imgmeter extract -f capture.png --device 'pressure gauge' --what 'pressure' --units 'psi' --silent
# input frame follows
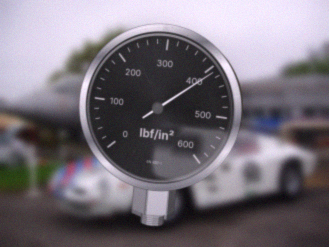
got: 410 psi
